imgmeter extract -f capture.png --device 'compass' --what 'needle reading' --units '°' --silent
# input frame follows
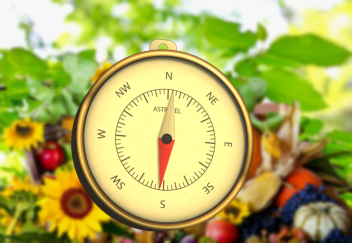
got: 185 °
